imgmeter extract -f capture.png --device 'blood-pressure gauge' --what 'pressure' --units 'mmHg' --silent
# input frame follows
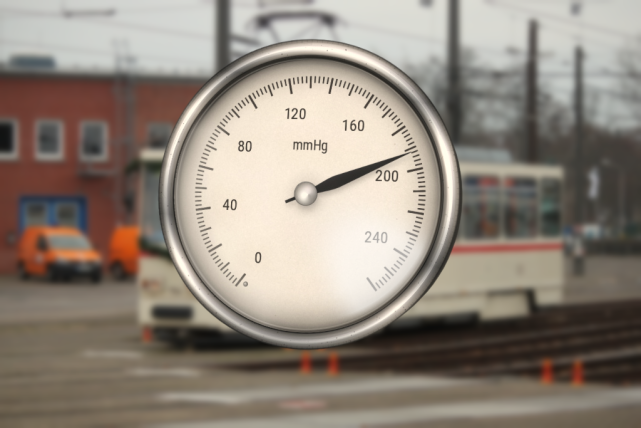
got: 192 mmHg
